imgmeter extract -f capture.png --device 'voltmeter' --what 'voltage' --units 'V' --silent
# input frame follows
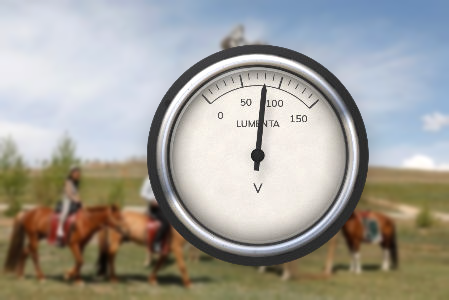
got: 80 V
